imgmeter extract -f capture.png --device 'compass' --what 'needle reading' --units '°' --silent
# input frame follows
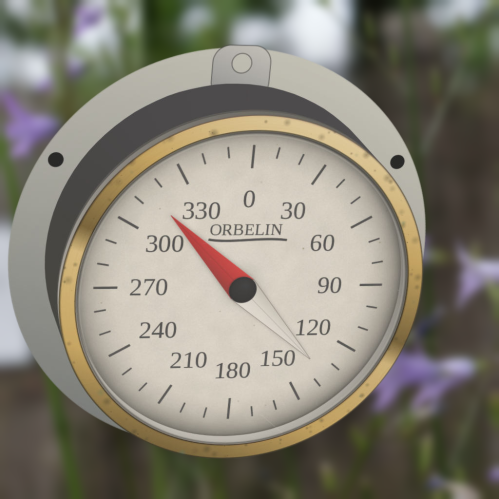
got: 315 °
